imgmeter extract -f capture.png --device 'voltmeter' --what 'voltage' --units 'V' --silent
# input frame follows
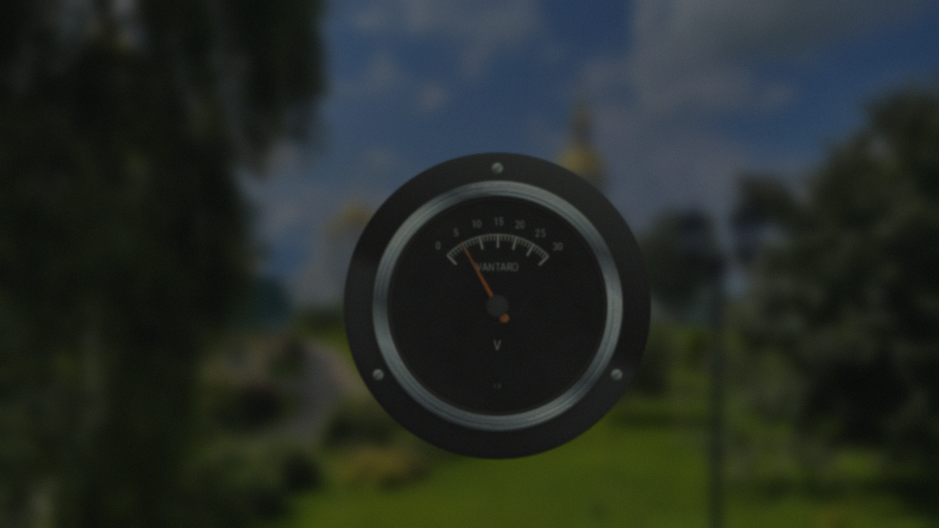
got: 5 V
